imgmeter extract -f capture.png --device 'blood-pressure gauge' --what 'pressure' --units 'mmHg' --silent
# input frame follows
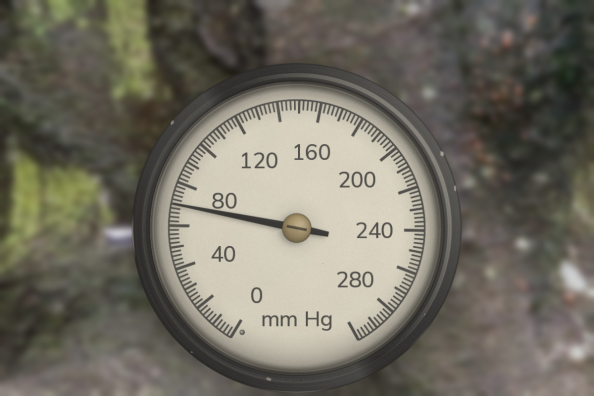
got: 70 mmHg
